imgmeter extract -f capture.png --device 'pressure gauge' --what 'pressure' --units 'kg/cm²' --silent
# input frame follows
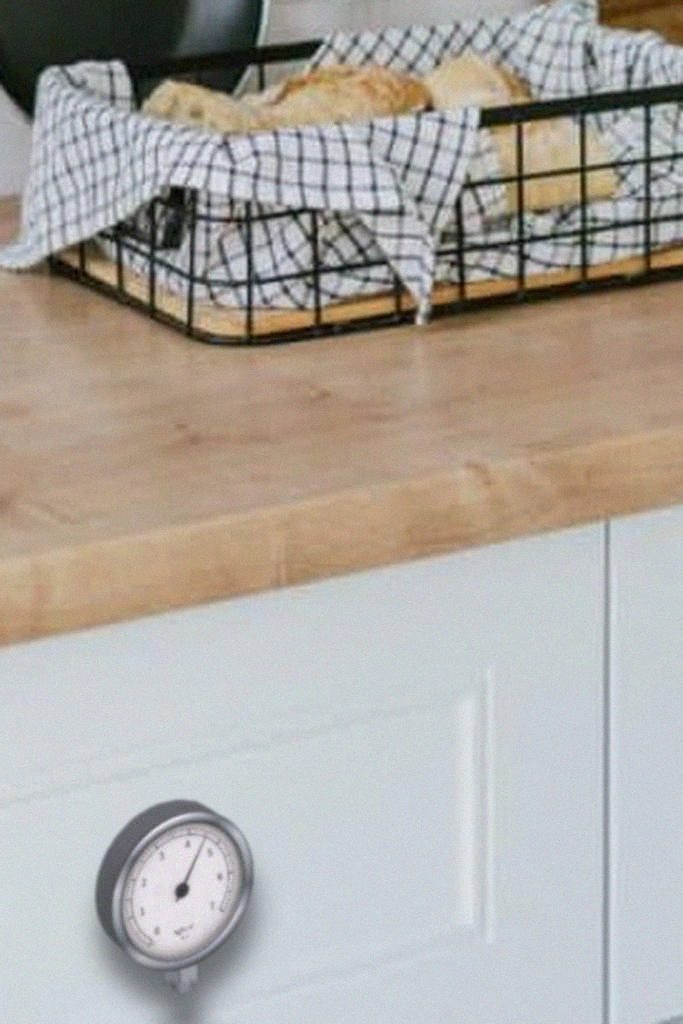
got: 4.5 kg/cm²
